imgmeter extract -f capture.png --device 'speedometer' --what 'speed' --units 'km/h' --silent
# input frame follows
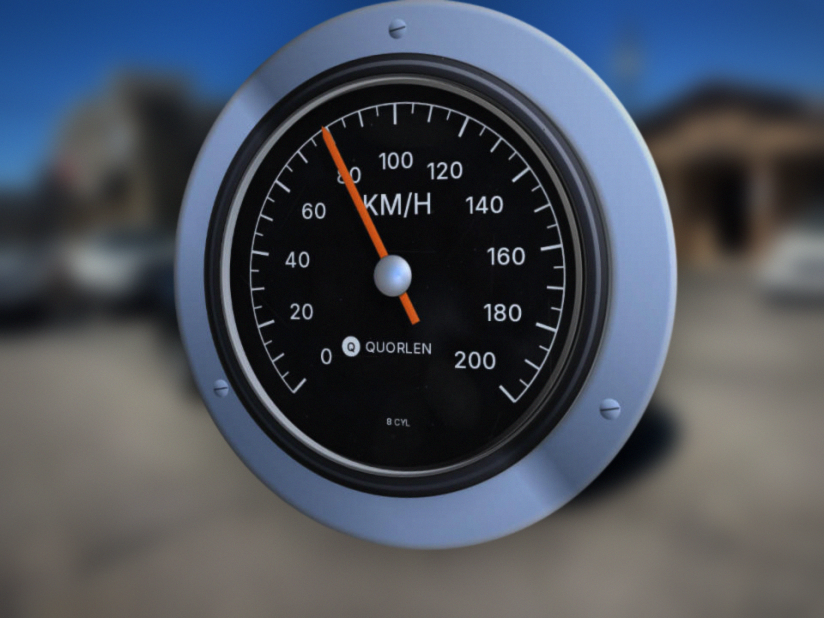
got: 80 km/h
